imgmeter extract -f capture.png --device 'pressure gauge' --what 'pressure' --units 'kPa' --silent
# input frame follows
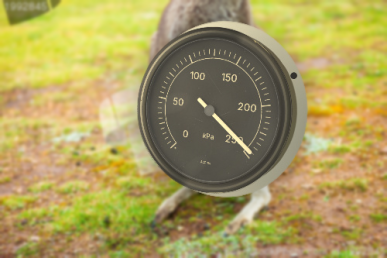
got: 245 kPa
